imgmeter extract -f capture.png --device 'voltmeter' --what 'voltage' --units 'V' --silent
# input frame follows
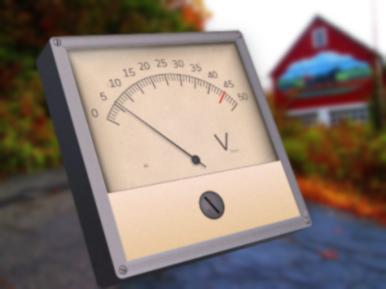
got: 5 V
